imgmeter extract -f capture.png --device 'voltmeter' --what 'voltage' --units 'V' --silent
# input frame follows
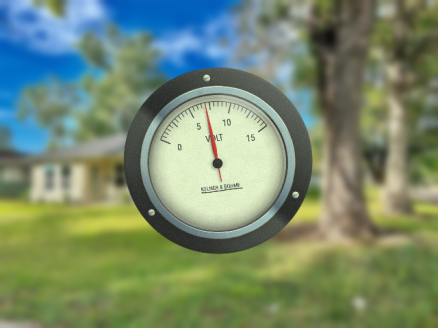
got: 7 V
